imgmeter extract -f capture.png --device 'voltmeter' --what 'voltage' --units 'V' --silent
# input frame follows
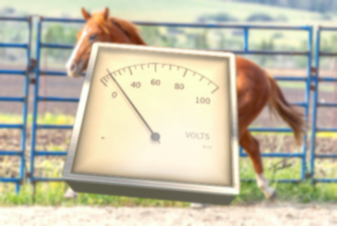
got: 20 V
